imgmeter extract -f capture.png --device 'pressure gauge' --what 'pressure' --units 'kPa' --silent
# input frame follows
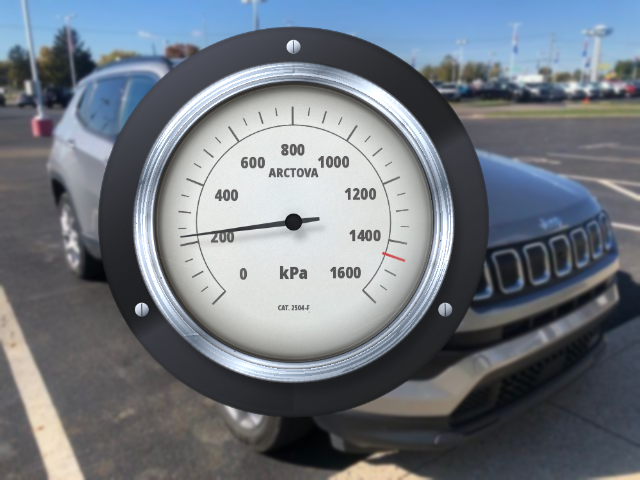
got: 225 kPa
